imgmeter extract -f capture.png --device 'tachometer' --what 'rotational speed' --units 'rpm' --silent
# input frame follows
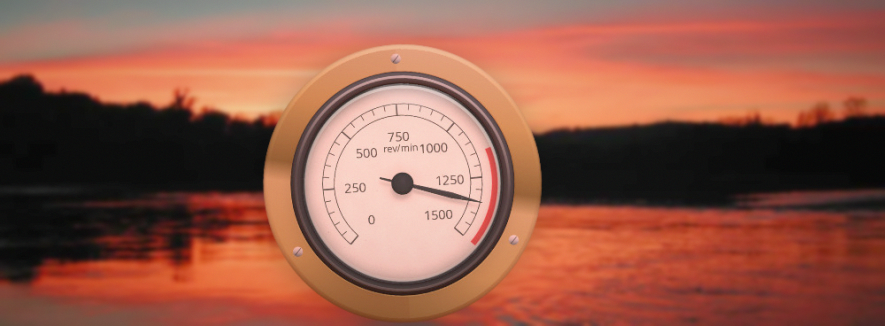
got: 1350 rpm
